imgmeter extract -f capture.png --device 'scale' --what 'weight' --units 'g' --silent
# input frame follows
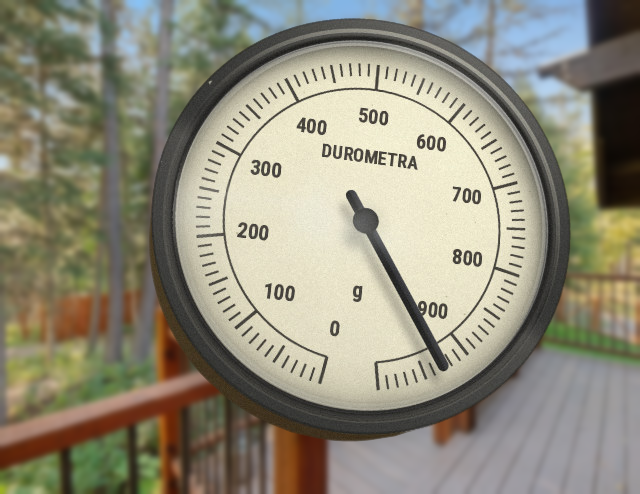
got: 930 g
